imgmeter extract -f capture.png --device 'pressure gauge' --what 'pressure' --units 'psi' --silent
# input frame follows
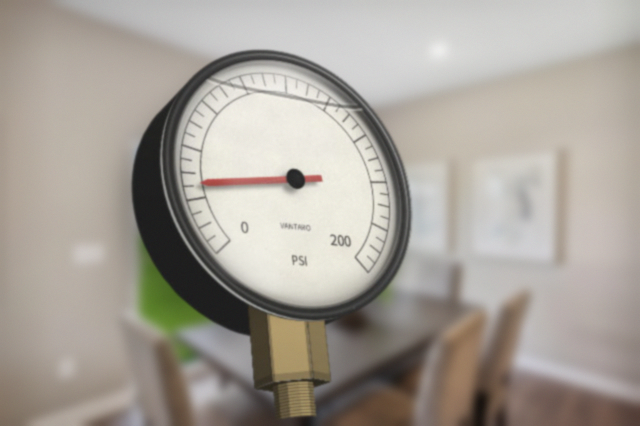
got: 25 psi
